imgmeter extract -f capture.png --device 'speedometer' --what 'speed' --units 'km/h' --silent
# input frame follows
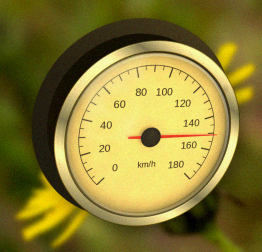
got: 150 km/h
